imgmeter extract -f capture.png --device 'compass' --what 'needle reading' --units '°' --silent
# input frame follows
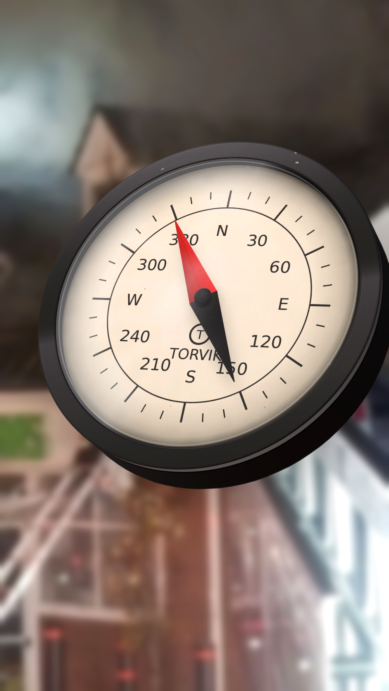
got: 330 °
